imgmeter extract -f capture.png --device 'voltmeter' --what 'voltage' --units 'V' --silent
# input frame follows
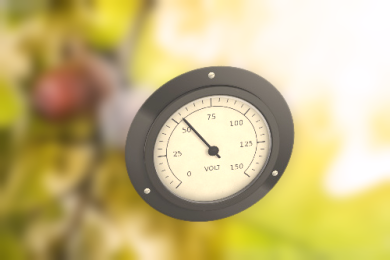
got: 55 V
